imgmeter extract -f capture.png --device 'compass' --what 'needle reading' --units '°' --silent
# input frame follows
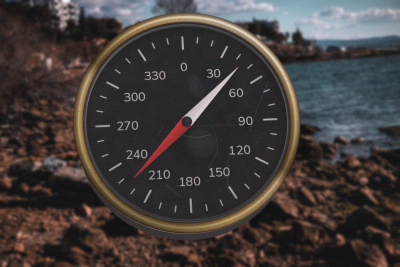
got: 225 °
